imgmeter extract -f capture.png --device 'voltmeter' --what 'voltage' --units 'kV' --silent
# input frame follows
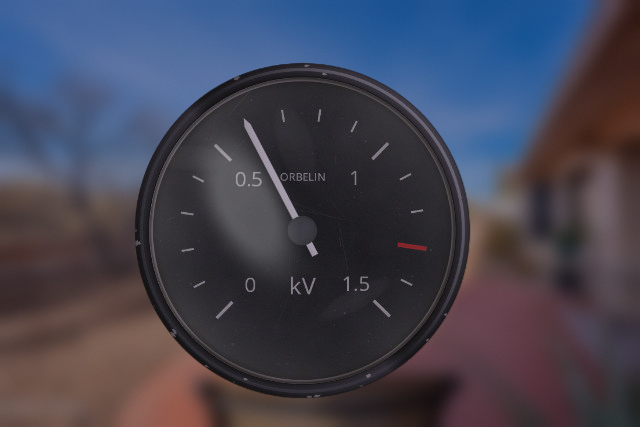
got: 0.6 kV
